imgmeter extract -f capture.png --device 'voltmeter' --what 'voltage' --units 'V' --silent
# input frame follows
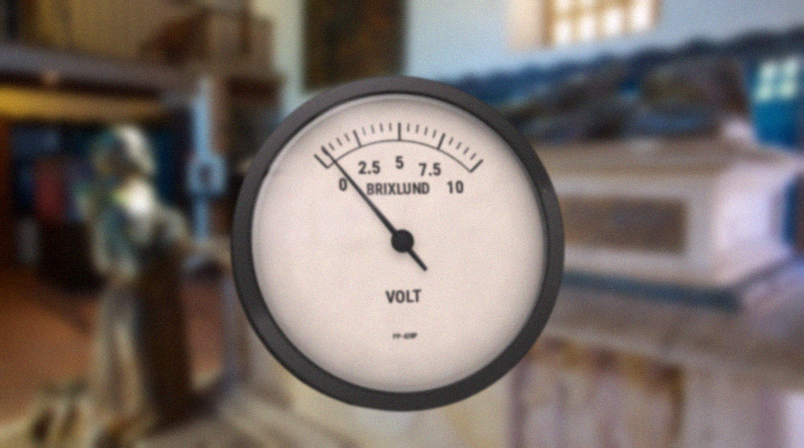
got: 0.5 V
